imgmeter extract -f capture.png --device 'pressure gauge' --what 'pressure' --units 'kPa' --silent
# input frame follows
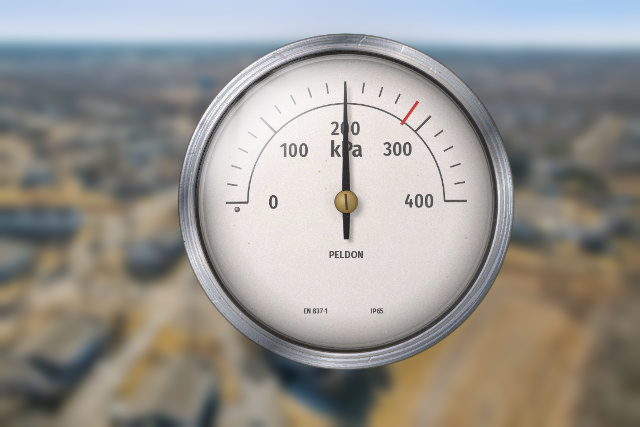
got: 200 kPa
